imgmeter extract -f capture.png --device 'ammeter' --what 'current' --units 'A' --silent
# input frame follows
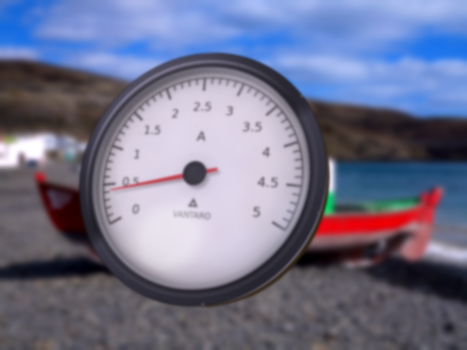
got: 0.4 A
